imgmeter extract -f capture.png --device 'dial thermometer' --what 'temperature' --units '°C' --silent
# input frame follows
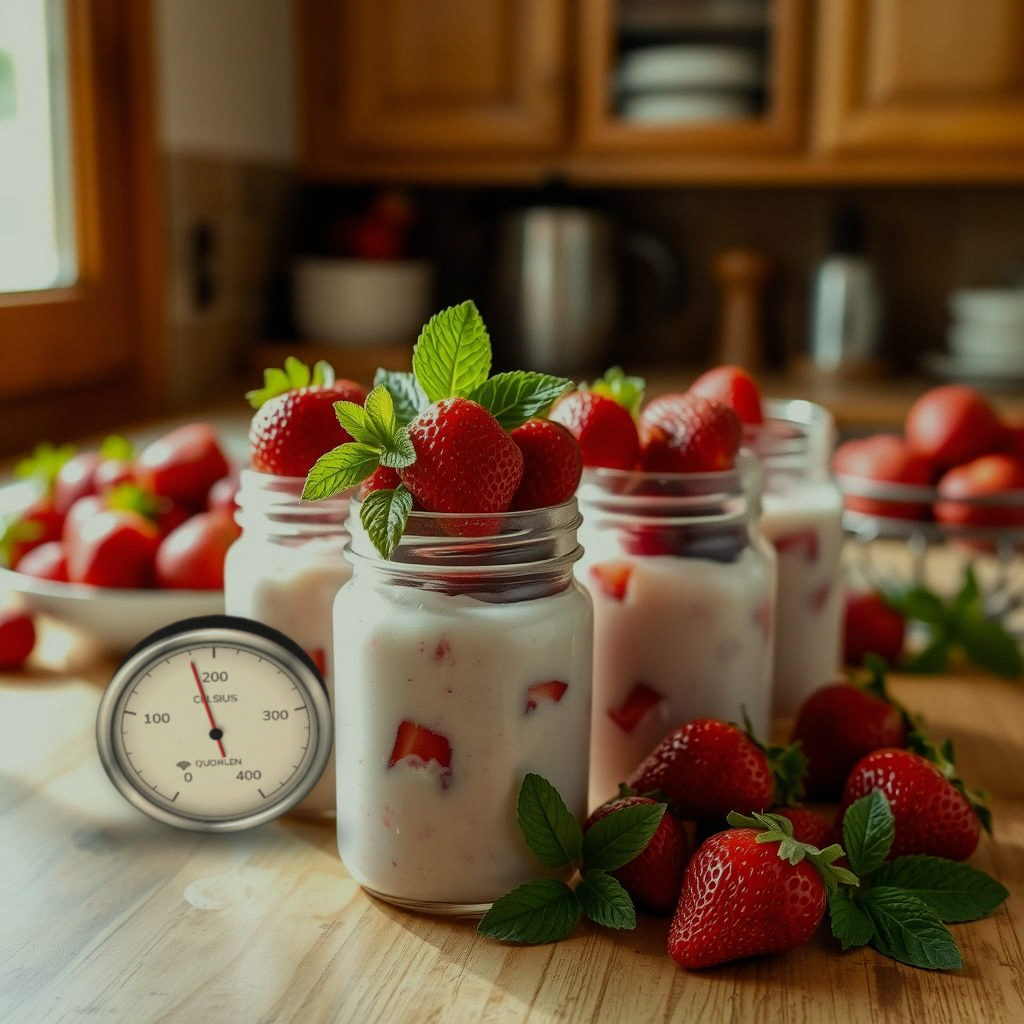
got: 180 °C
